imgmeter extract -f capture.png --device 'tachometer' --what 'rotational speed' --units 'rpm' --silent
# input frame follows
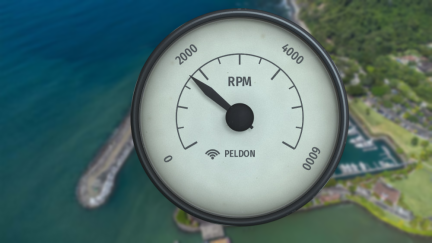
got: 1750 rpm
